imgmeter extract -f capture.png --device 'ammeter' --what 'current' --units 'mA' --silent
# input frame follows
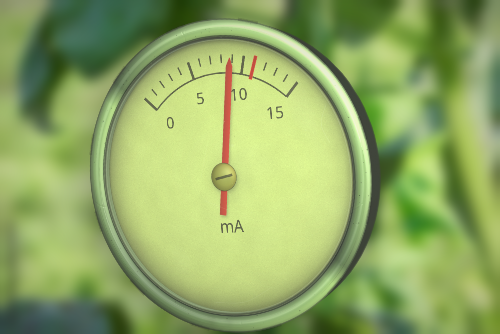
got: 9 mA
